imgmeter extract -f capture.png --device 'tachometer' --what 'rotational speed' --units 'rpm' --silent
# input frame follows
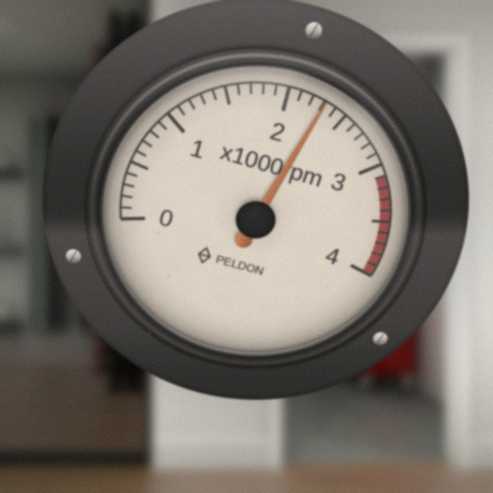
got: 2300 rpm
